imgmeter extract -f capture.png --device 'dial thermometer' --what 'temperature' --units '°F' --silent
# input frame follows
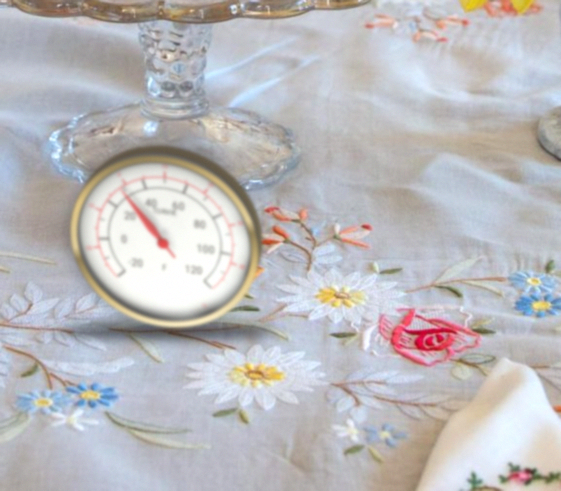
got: 30 °F
